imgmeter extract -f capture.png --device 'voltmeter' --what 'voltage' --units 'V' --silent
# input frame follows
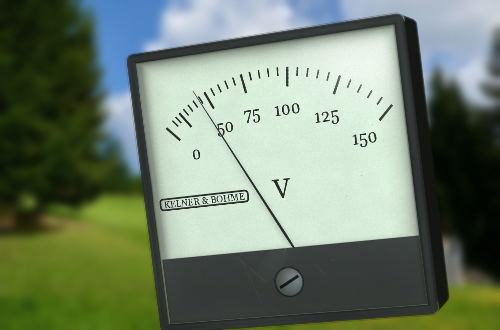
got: 45 V
